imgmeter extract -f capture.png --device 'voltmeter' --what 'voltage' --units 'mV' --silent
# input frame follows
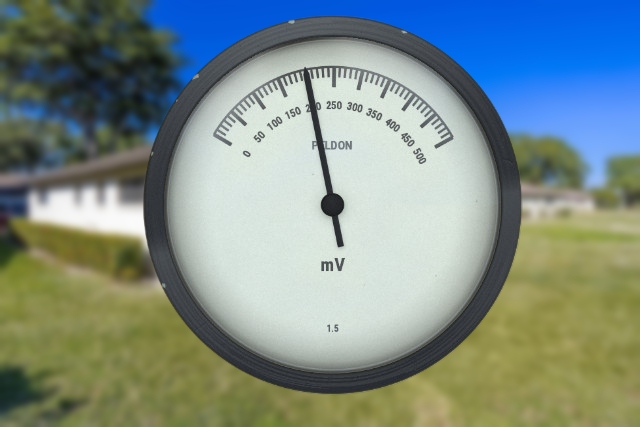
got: 200 mV
